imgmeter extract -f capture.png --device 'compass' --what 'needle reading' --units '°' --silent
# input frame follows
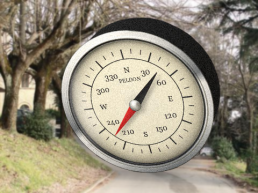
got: 225 °
